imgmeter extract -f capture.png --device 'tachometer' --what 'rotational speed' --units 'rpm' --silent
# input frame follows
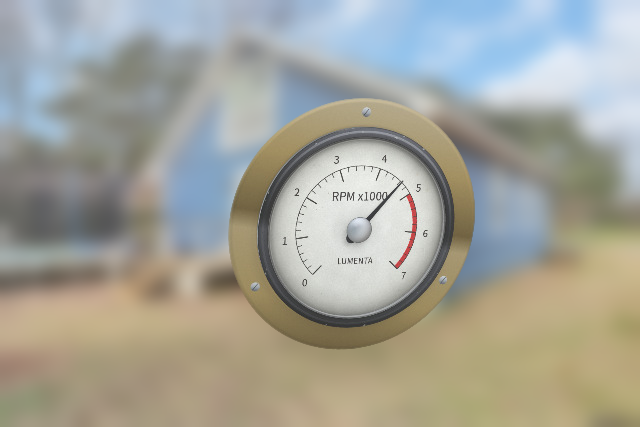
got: 4600 rpm
